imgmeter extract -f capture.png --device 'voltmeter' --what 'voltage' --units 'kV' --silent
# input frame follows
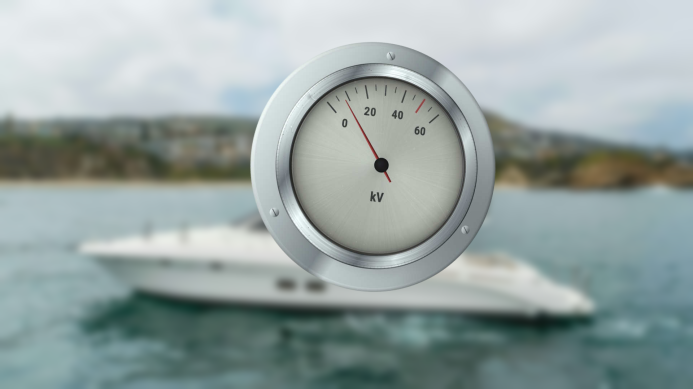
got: 7.5 kV
